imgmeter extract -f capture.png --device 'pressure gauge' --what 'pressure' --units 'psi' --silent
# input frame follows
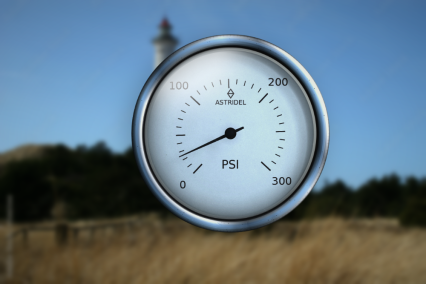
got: 25 psi
